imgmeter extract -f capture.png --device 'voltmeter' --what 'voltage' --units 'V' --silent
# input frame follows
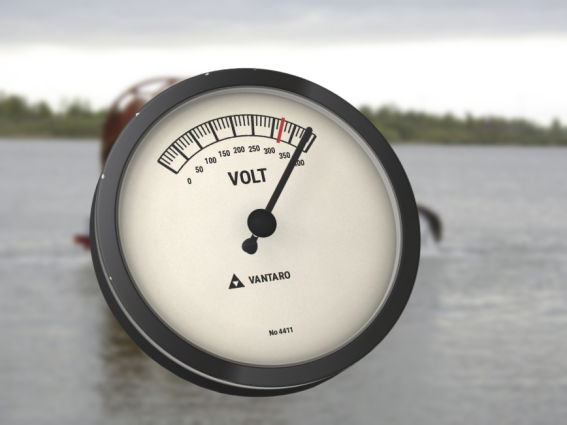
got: 380 V
